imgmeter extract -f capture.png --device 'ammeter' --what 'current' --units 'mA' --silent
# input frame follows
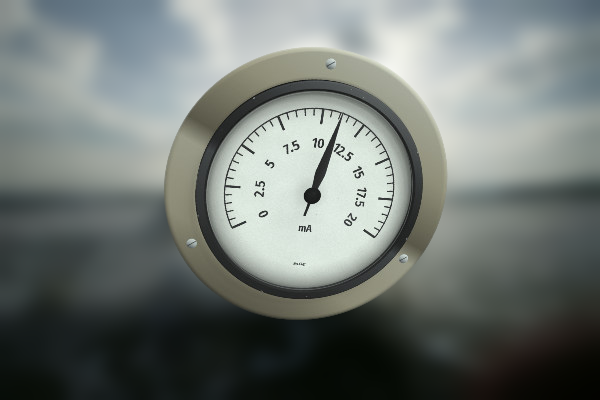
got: 11 mA
